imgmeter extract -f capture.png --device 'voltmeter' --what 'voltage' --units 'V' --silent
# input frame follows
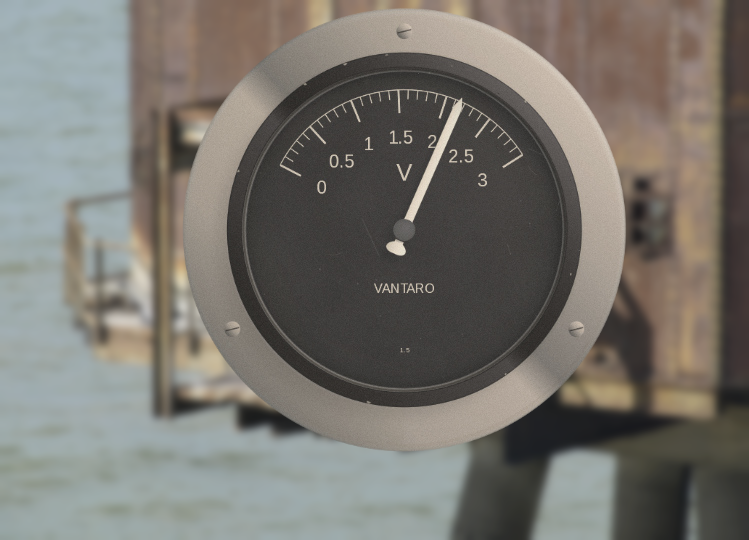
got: 2.15 V
